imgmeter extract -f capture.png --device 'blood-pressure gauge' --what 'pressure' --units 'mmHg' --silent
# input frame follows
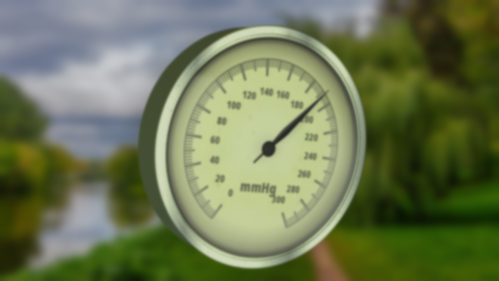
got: 190 mmHg
